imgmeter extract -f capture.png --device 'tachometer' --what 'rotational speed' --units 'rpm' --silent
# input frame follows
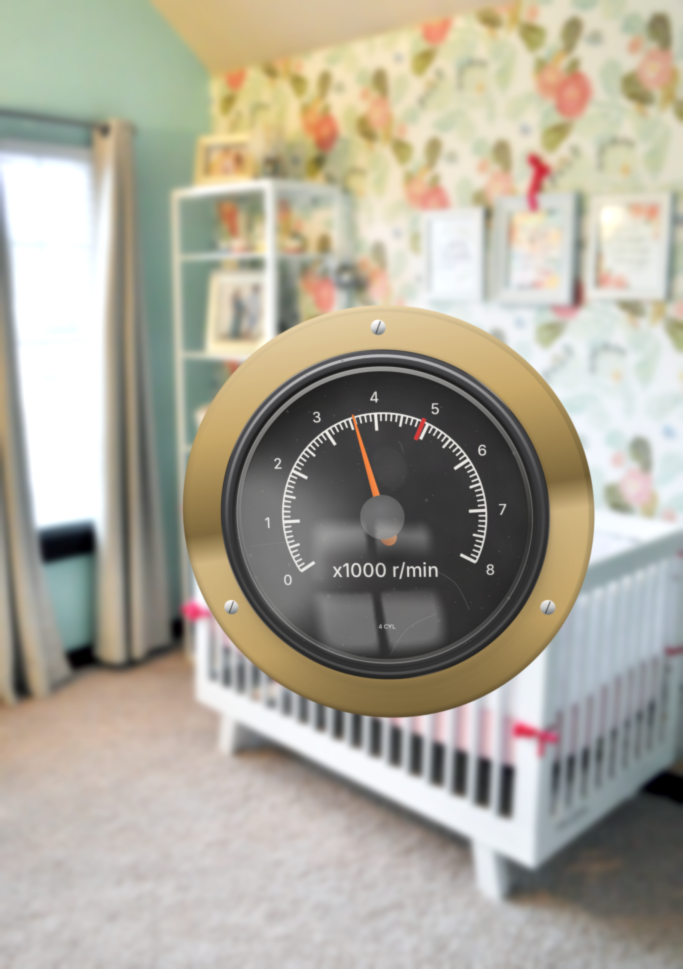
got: 3600 rpm
